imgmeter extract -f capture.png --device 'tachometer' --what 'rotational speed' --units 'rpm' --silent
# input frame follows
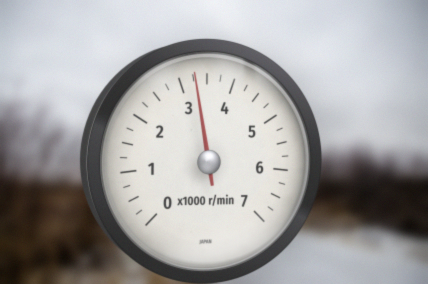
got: 3250 rpm
